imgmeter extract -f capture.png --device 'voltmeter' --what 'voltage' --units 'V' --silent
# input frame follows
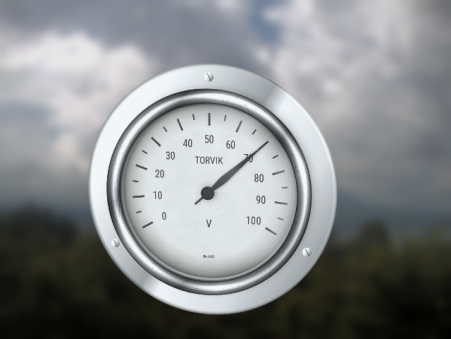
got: 70 V
